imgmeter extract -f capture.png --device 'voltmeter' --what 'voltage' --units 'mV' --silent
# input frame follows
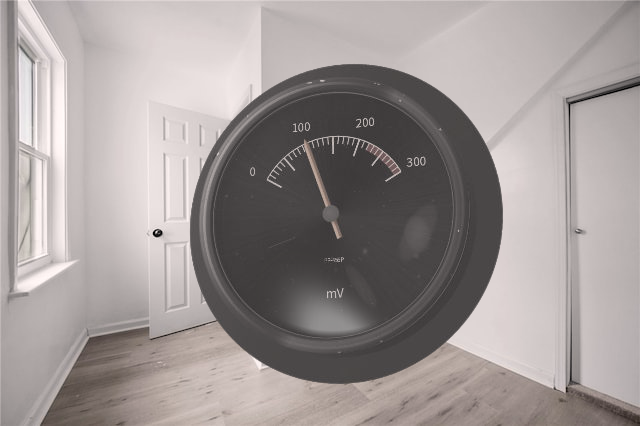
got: 100 mV
